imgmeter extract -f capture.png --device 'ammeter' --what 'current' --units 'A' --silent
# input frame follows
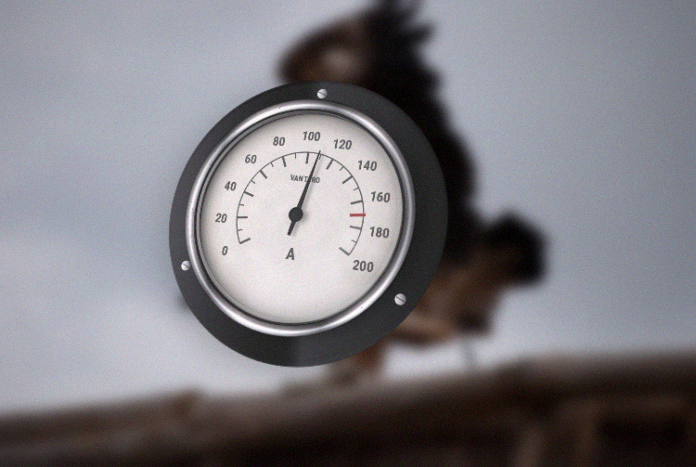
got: 110 A
